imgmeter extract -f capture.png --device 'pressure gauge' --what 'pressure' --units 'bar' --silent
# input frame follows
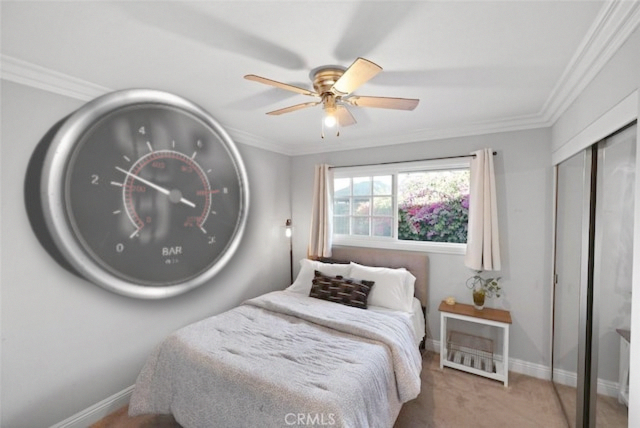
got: 2.5 bar
